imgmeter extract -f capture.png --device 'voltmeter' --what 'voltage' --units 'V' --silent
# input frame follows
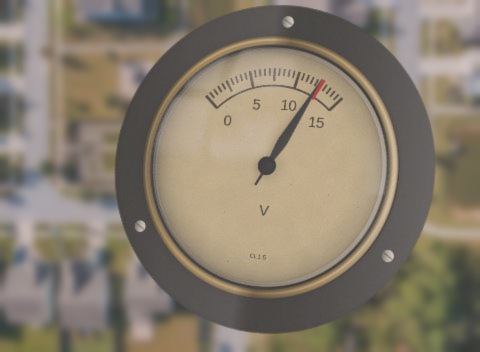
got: 12.5 V
